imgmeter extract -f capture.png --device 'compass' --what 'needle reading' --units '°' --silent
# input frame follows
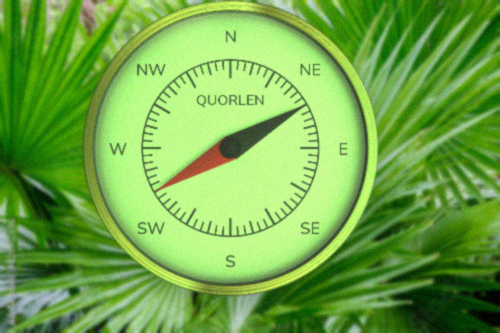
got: 240 °
